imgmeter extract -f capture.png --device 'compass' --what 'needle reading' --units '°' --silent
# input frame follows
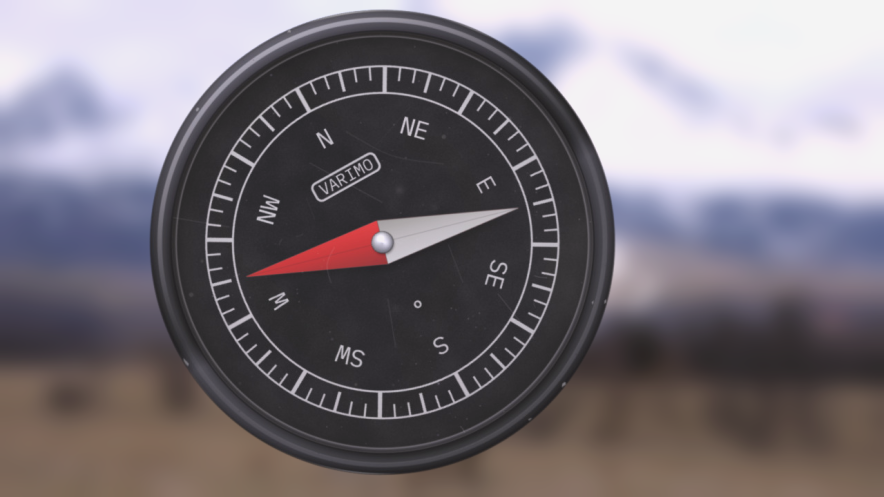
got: 285 °
